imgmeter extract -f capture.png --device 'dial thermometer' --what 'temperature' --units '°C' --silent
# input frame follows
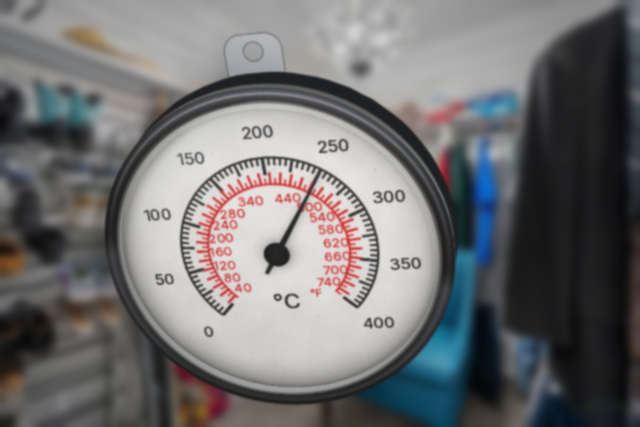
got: 250 °C
